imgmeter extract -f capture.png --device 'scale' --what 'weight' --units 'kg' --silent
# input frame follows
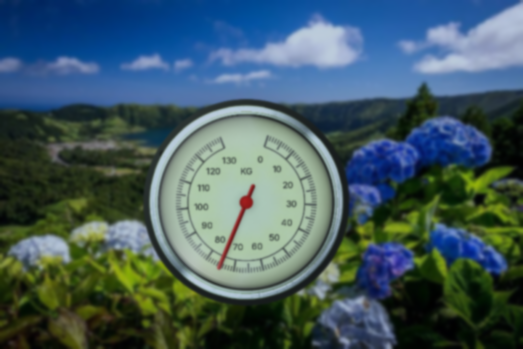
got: 75 kg
